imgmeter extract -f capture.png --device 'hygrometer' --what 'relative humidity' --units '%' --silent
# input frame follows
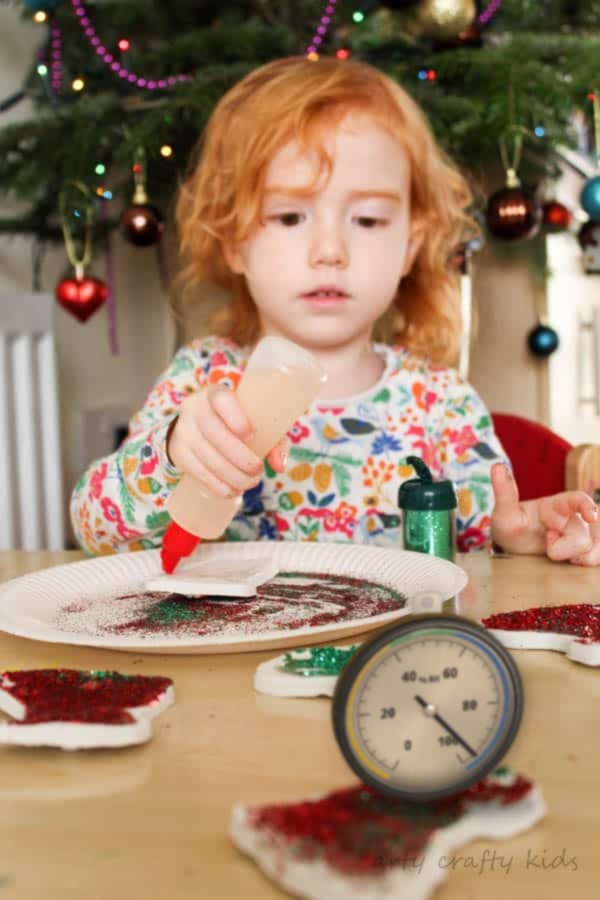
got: 96 %
